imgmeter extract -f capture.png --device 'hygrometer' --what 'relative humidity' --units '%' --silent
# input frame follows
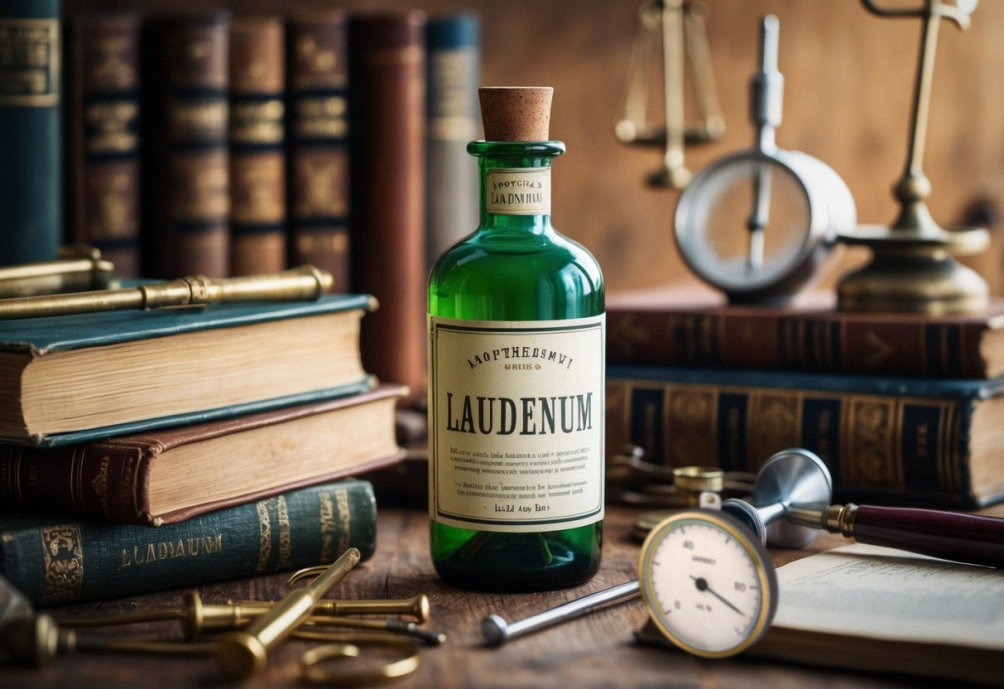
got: 92 %
